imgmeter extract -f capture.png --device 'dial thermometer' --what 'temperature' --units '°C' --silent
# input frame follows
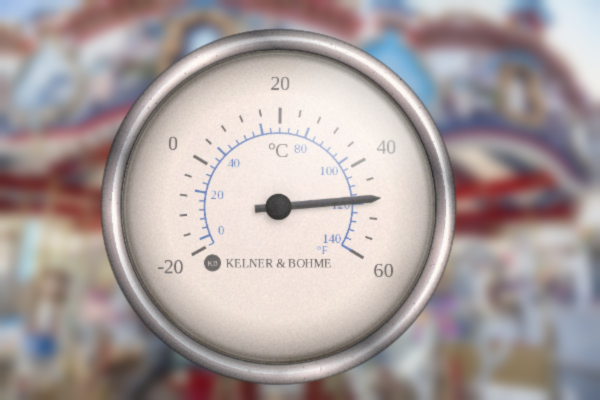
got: 48 °C
